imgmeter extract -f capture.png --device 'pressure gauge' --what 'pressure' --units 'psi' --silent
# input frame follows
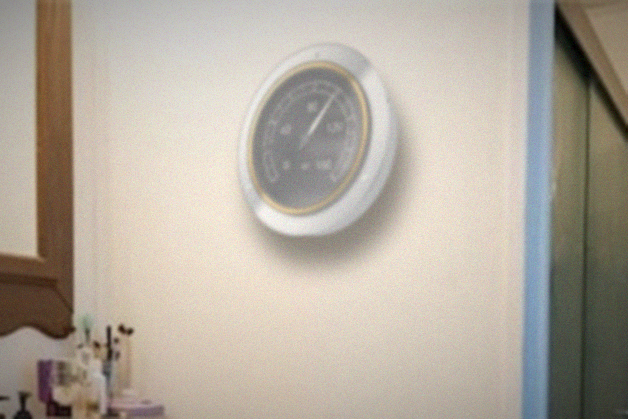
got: 100 psi
